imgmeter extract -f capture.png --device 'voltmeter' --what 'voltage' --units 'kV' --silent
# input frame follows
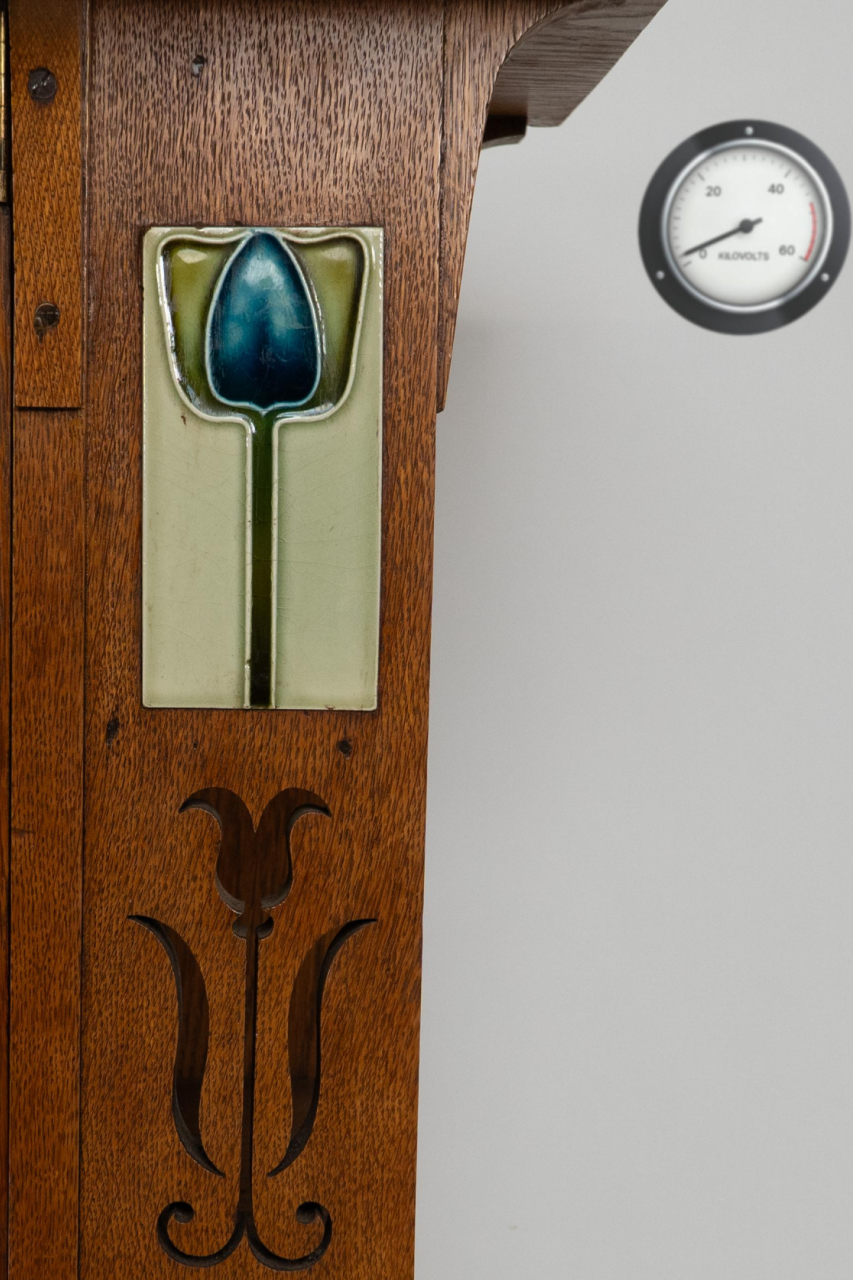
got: 2 kV
